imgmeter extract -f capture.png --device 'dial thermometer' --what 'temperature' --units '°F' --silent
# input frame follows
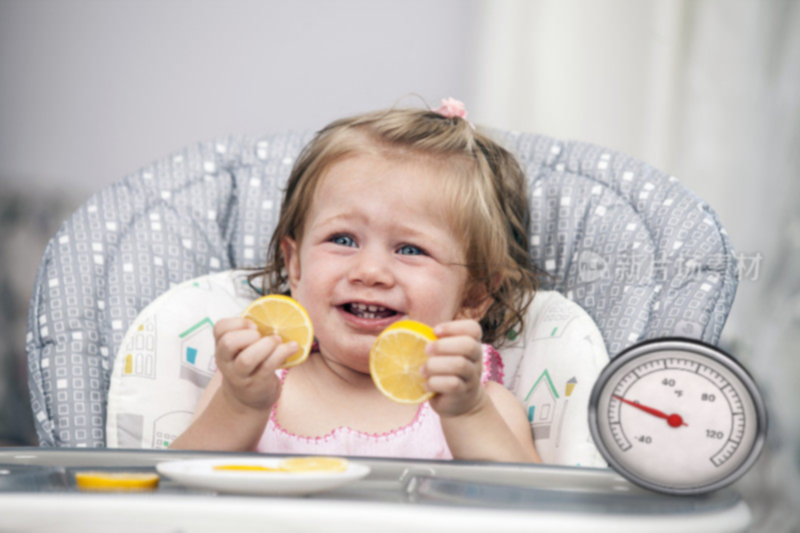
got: 0 °F
